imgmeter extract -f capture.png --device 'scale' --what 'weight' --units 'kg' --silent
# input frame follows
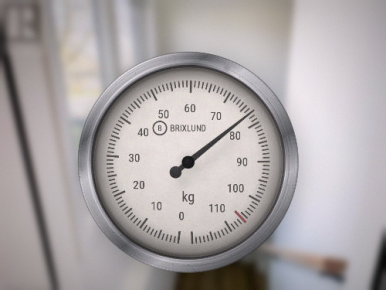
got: 77 kg
